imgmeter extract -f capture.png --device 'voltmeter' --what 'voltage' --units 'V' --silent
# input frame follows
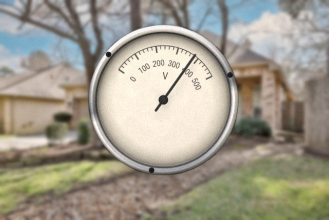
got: 380 V
